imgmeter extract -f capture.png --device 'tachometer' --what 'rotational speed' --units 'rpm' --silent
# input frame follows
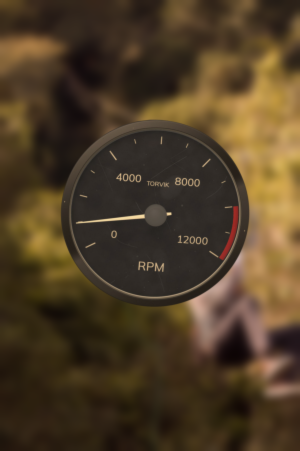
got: 1000 rpm
